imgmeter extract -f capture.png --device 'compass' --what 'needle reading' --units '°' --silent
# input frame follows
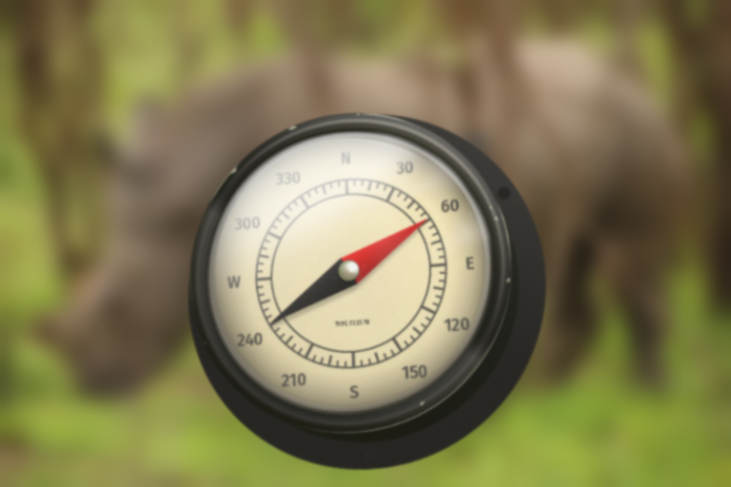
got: 60 °
